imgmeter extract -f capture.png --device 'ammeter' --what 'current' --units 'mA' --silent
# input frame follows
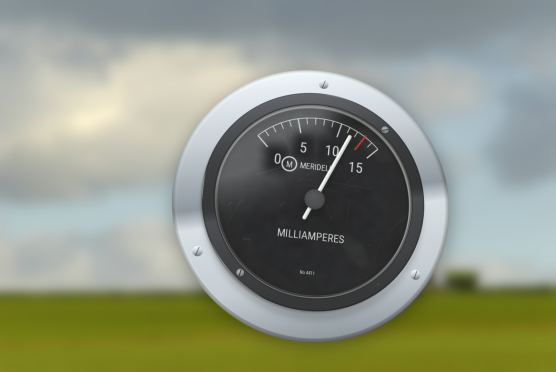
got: 11.5 mA
